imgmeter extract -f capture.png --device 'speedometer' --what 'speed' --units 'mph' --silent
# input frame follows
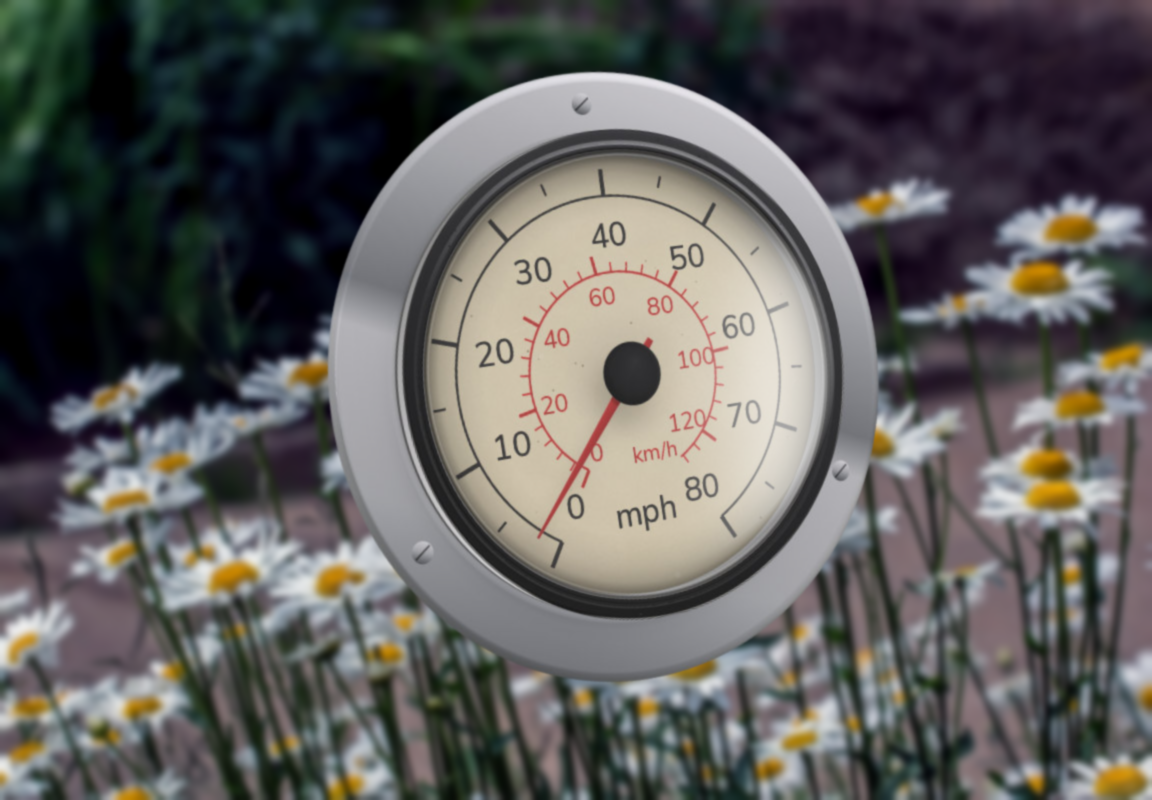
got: 2.5 mph
